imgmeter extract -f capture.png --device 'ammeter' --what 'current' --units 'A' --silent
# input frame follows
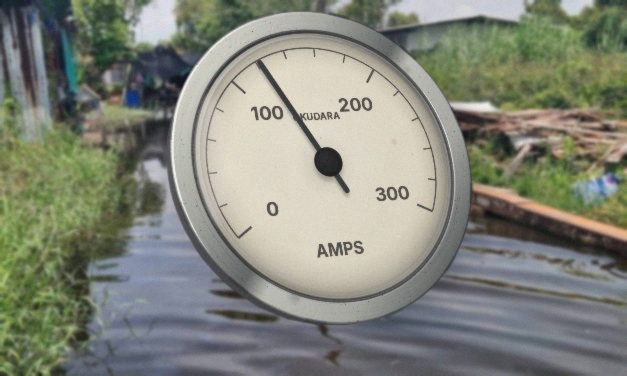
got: 120 A
